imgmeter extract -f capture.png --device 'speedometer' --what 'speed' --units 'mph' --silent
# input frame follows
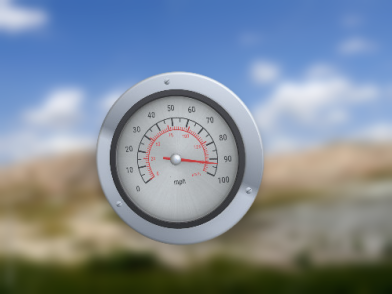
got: 92.5 mph
